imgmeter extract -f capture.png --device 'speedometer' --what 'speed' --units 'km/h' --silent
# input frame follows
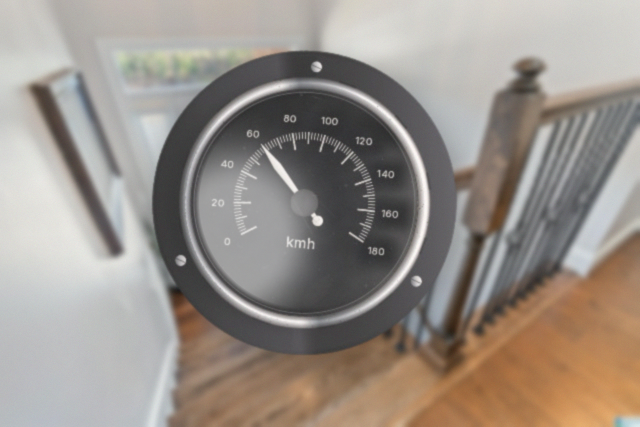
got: 60 km/h
